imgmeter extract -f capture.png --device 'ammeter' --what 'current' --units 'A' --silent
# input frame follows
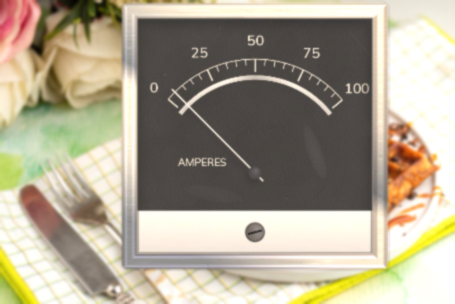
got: 5 A
